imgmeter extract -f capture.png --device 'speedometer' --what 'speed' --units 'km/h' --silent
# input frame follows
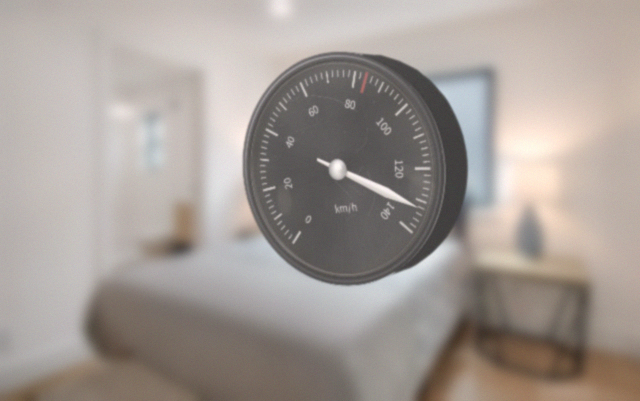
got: 132 km/h
